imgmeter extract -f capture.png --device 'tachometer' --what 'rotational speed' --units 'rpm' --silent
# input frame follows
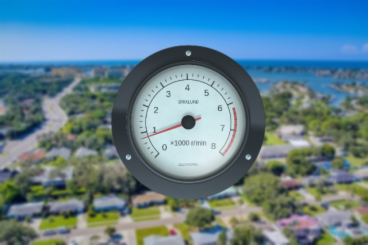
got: 800 rpm
